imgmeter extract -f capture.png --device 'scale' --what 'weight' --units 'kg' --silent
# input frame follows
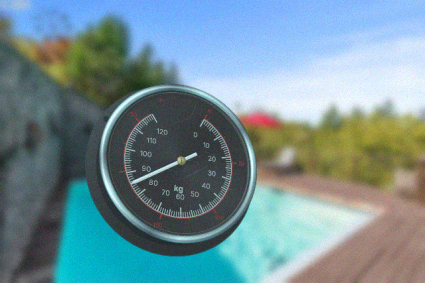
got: 85 kg
